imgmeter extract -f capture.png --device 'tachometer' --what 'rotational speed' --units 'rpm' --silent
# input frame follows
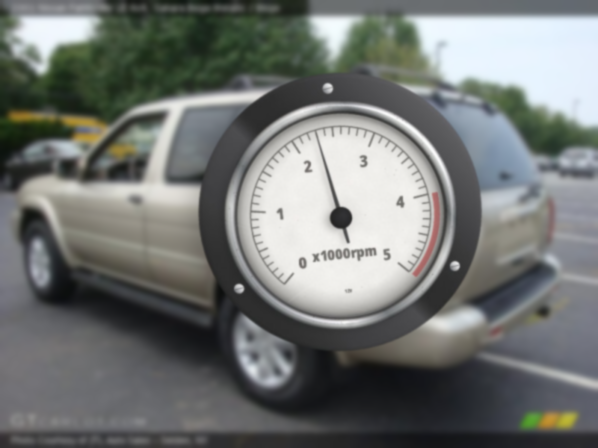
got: 2300 rpm
